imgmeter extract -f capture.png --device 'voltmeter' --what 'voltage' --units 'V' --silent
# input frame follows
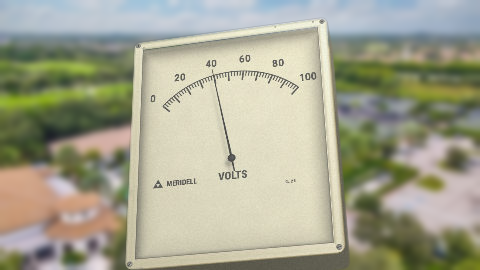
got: 40 V
